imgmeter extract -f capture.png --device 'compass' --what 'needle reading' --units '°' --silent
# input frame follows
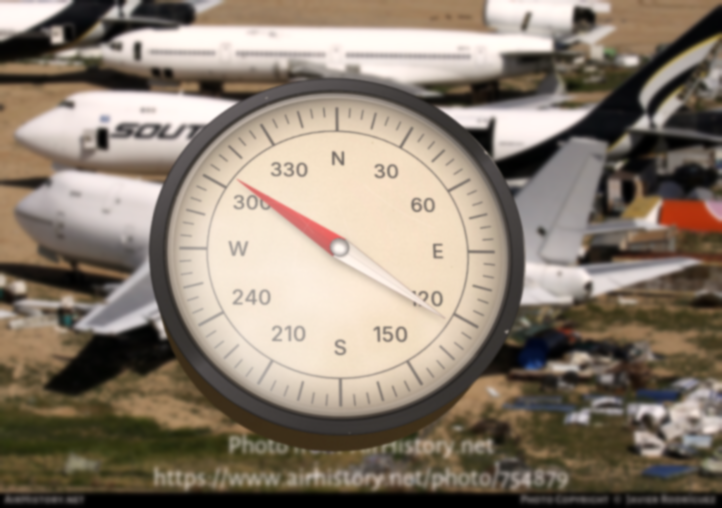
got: 305 °
